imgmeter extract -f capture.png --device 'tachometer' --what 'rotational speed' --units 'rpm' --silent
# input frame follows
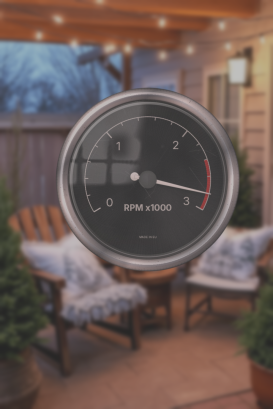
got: 2800 rpm
